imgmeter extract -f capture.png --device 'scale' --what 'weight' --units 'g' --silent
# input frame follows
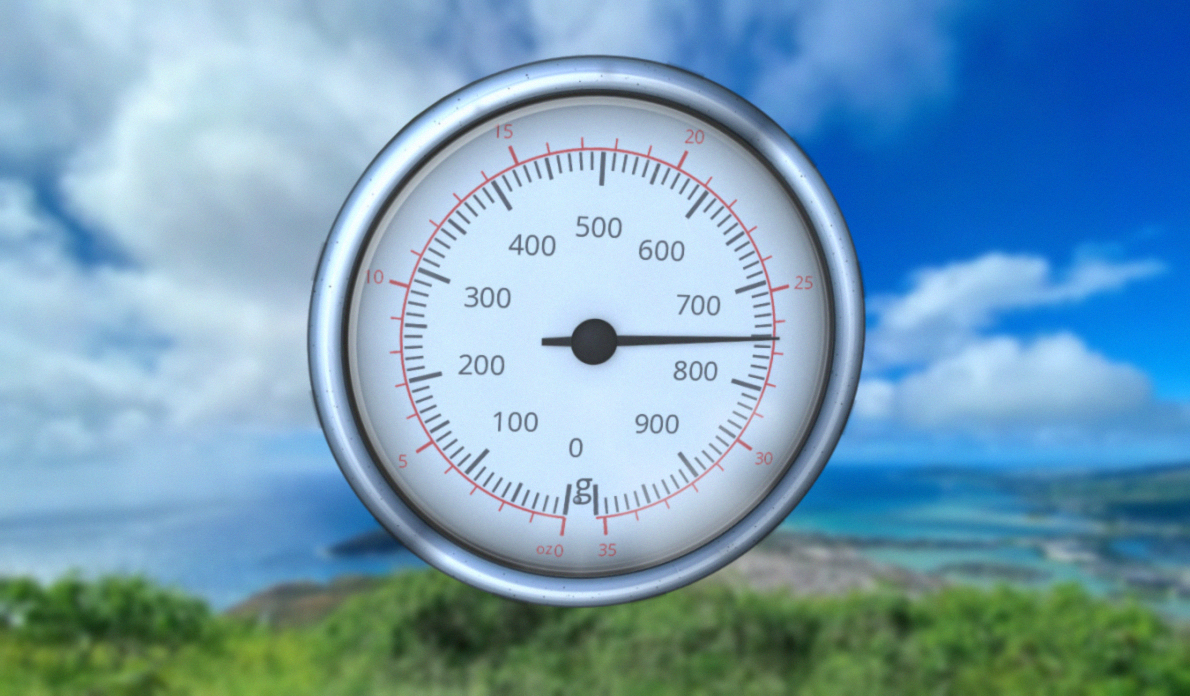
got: 750 g
